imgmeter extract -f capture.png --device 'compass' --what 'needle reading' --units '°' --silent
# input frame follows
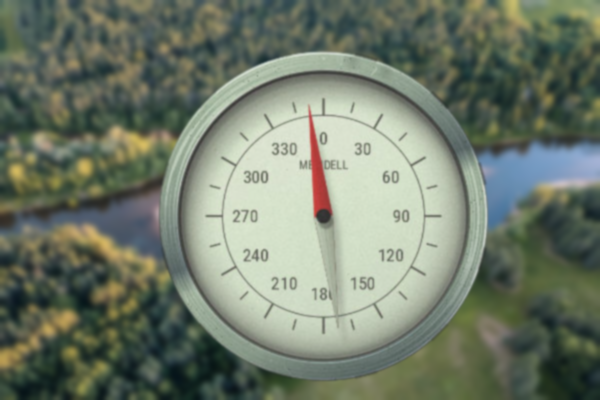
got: 352.5 °
